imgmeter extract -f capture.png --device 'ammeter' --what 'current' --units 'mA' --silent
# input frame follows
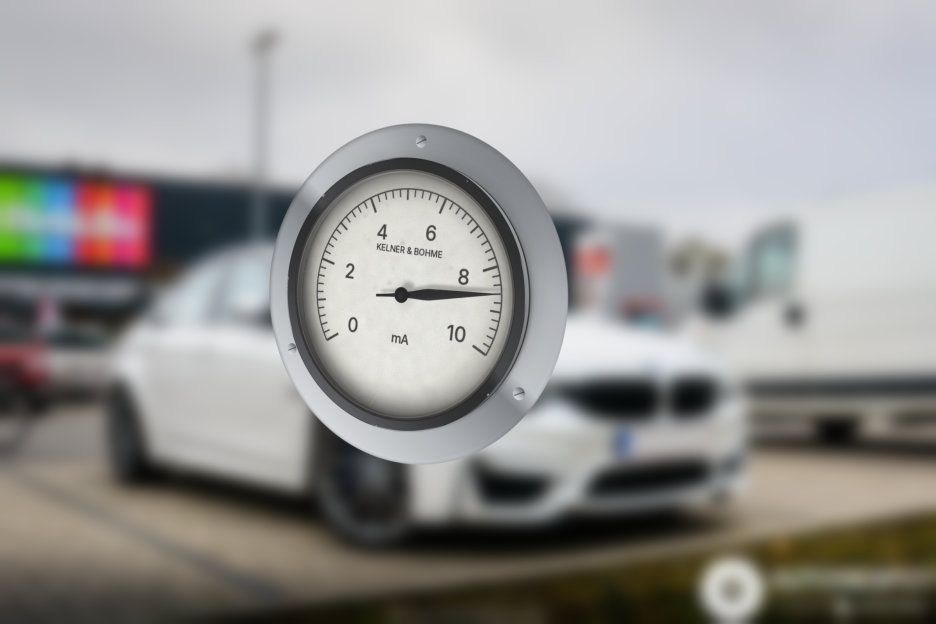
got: 8.6 mA
